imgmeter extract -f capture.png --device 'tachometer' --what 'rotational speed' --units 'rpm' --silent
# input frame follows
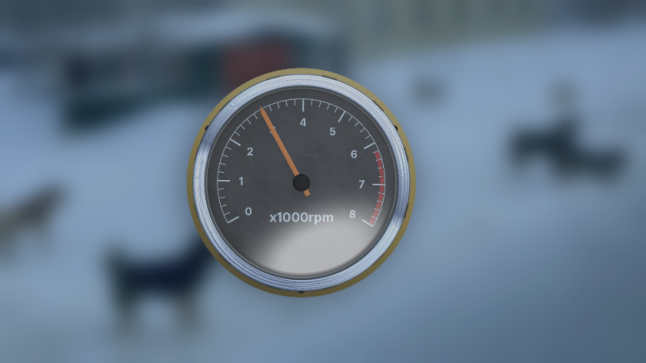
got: 3000 rpm
